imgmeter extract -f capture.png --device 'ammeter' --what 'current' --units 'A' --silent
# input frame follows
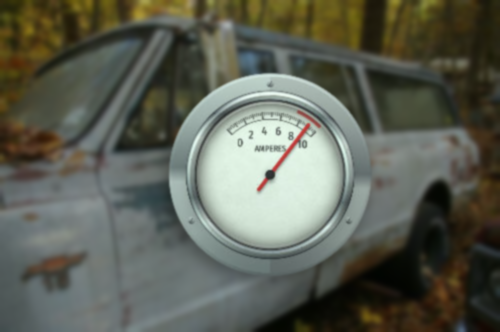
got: 9 A
